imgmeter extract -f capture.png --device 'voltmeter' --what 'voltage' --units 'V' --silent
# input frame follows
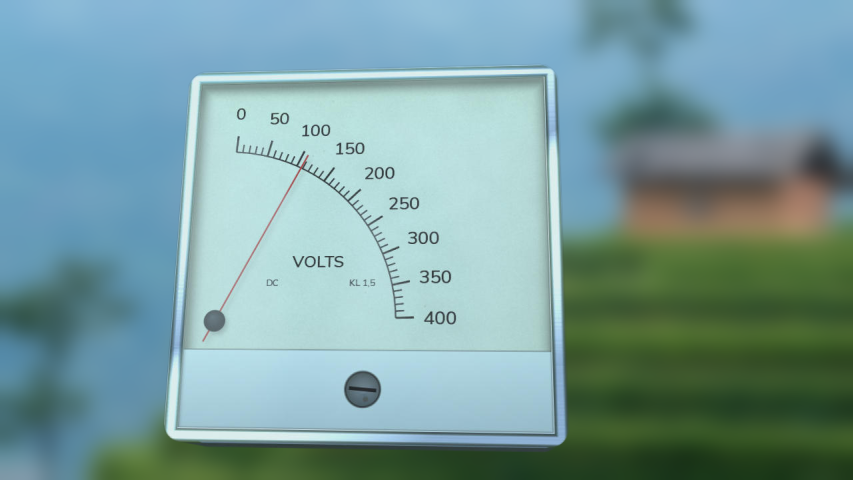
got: 110 V
